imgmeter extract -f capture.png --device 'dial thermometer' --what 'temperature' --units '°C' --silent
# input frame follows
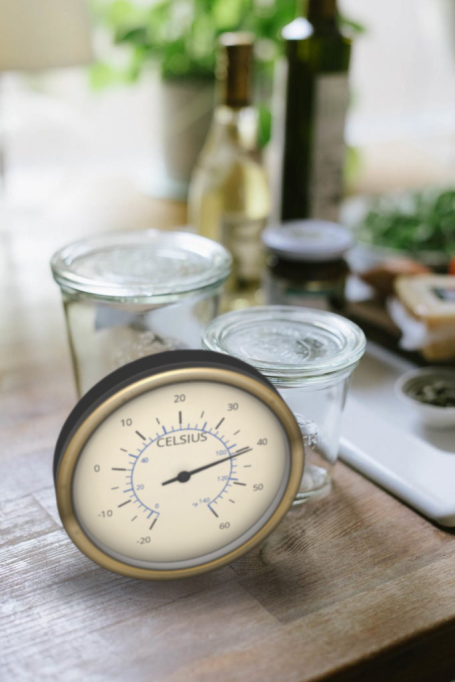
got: 40 °C
